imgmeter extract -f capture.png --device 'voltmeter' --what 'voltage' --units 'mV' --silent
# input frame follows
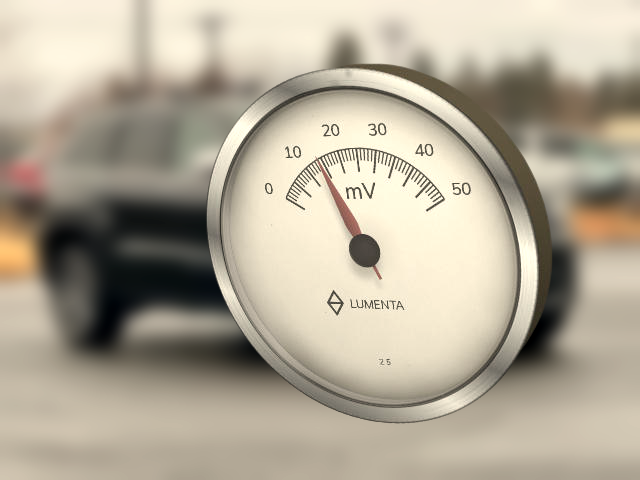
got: 15 mV
